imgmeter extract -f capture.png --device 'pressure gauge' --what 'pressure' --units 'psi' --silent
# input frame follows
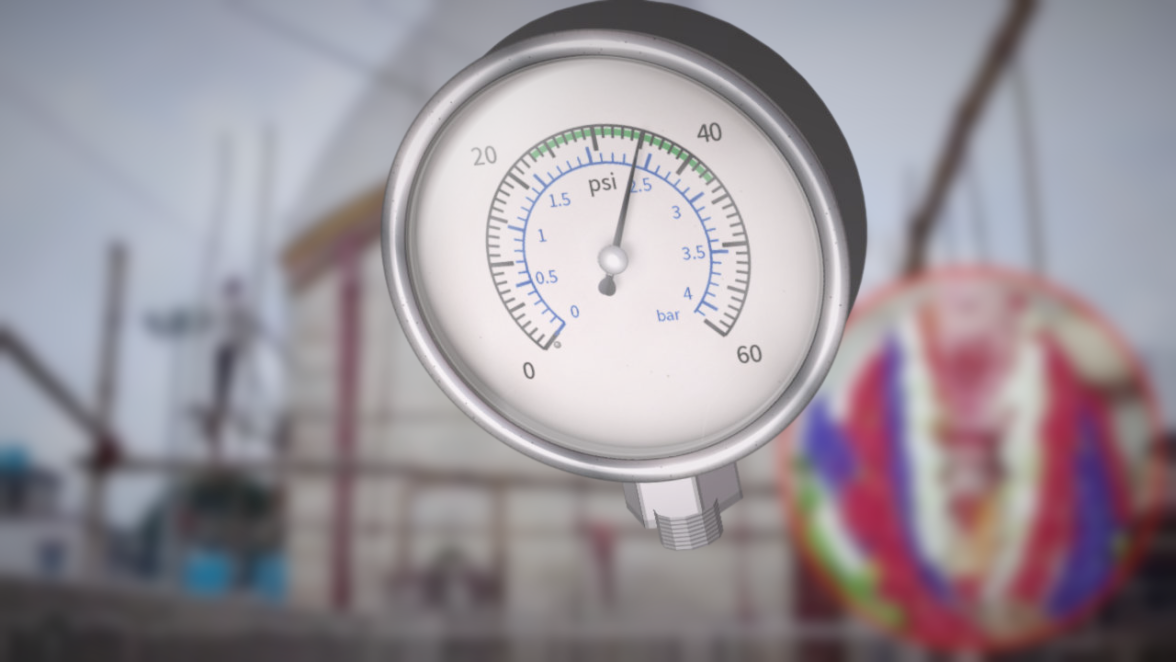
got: 35 psi
